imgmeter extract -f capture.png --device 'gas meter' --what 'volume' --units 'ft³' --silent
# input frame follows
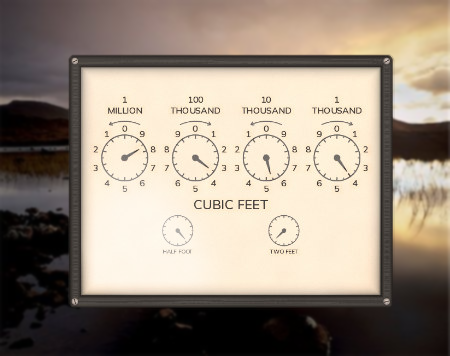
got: 835400 ft³
